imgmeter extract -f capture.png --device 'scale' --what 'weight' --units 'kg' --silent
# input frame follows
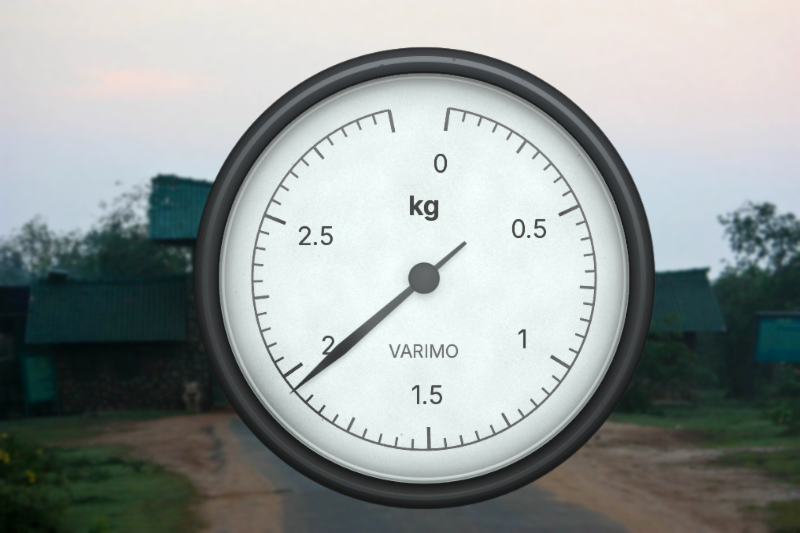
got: 1.95 kg
